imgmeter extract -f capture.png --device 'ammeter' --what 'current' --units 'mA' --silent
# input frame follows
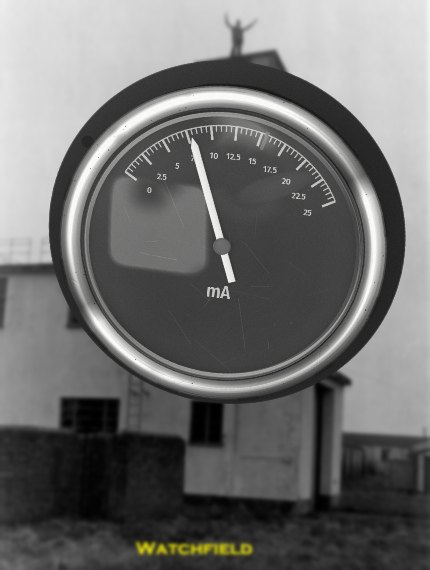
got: 8 mA
